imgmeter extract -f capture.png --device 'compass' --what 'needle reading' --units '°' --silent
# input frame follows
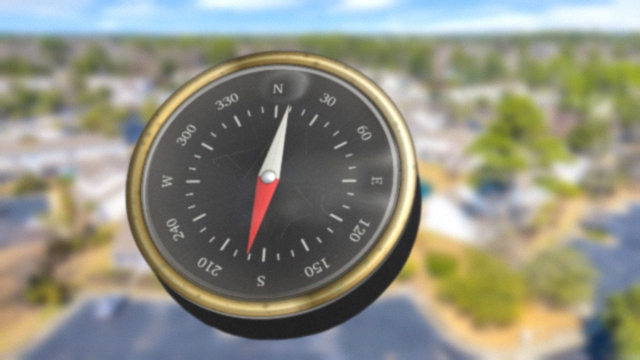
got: 190 °
